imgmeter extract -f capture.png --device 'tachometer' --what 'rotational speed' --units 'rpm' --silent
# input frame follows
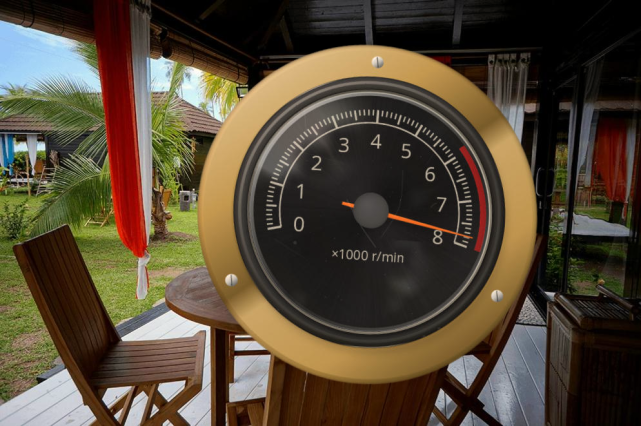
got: 7800 rpm
